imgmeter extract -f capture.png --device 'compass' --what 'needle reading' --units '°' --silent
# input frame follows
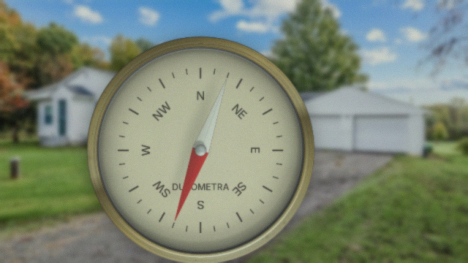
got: 200 °
